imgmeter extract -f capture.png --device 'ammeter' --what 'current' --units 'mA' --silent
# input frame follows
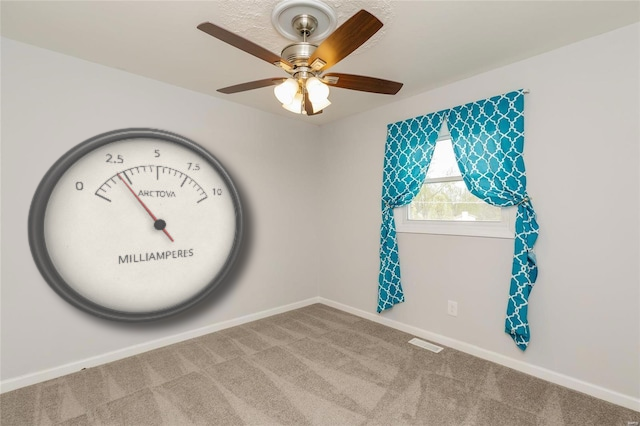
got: 2 mA
